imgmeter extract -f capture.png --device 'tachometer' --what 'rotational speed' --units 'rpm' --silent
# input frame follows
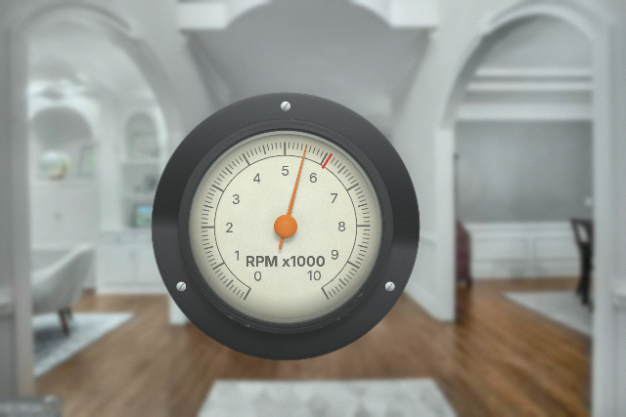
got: 5500 rpm
